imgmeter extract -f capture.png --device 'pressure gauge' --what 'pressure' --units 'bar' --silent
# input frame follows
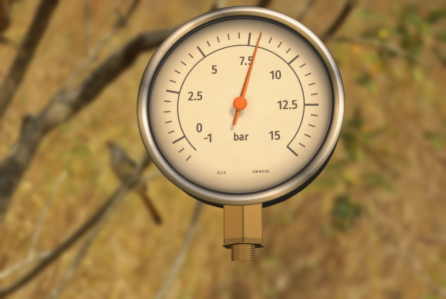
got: 8 bar
